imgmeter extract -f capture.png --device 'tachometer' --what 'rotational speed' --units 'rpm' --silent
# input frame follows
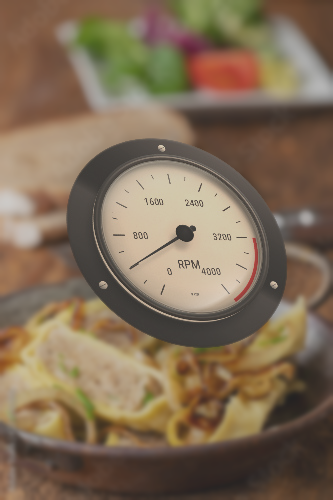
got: 400 rpm
